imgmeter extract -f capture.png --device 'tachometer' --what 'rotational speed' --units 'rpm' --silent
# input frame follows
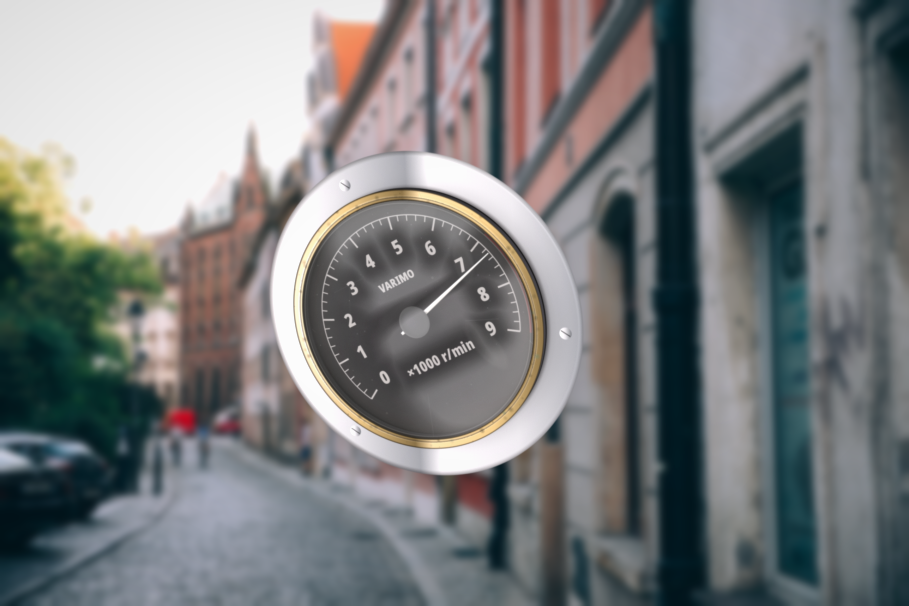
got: 7300 rpm
